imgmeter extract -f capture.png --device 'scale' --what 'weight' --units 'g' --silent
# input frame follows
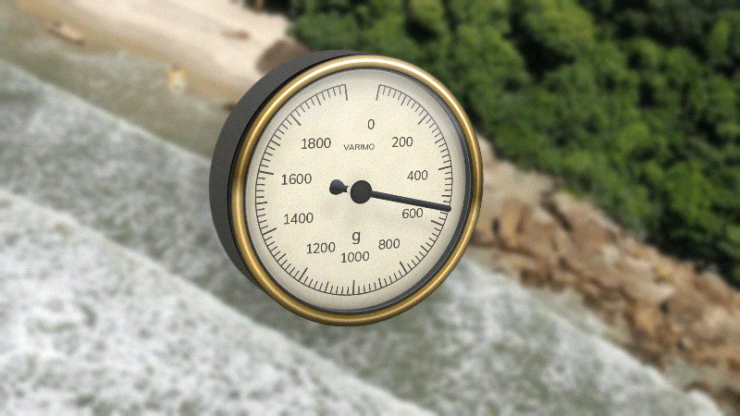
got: 540 g
